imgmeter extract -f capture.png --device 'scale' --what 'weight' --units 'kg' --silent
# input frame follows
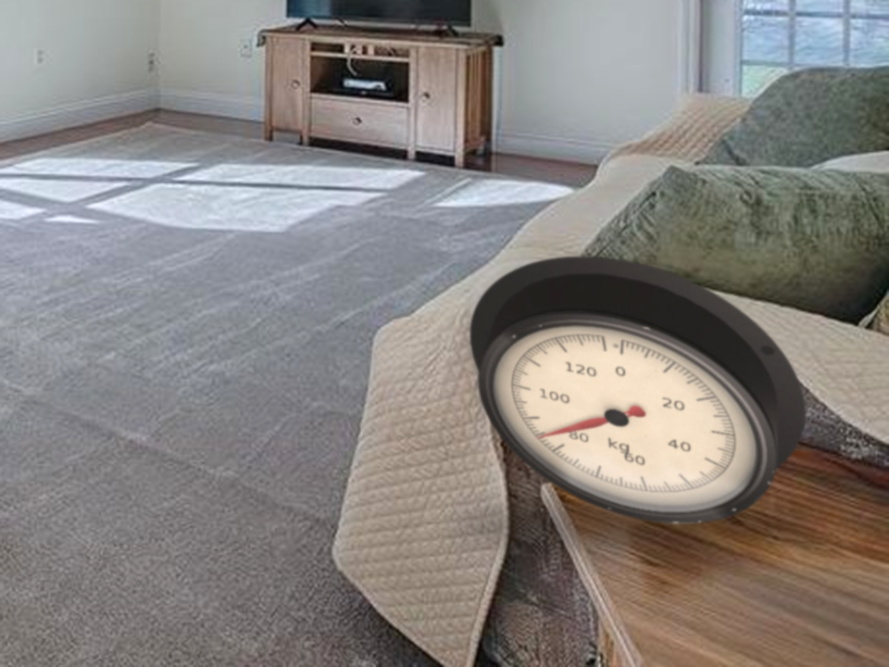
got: 85 kg
